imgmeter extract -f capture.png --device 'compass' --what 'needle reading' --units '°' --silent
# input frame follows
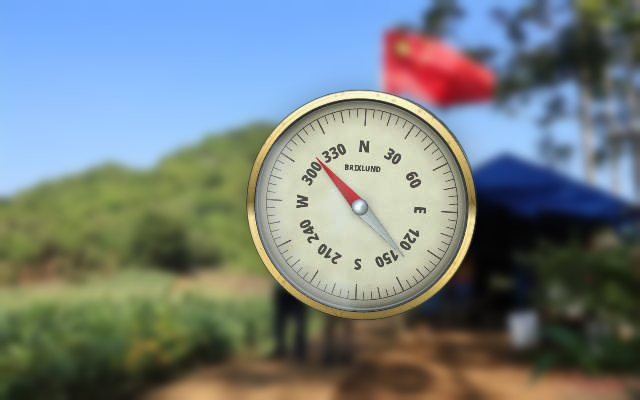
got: 315 °
